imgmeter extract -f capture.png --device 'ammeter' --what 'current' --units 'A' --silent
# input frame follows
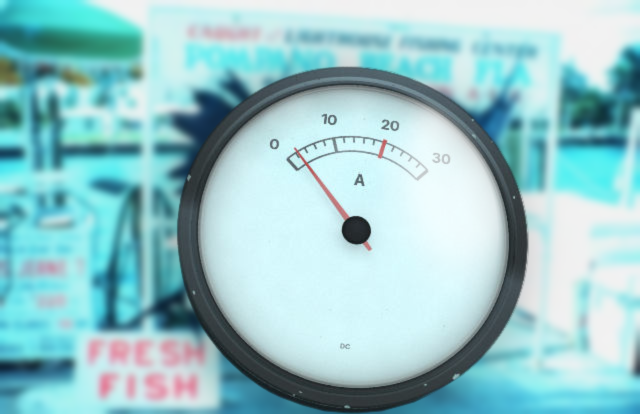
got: 2 A
